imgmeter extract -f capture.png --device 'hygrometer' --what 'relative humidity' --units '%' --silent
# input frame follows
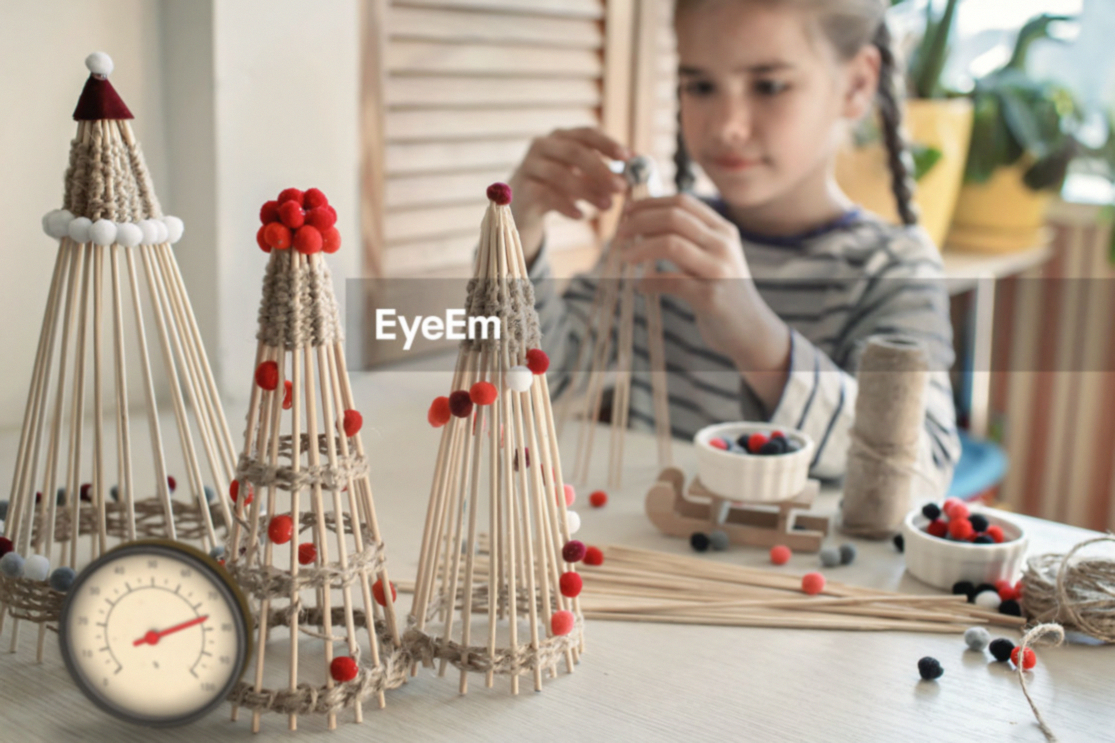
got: 75 %
